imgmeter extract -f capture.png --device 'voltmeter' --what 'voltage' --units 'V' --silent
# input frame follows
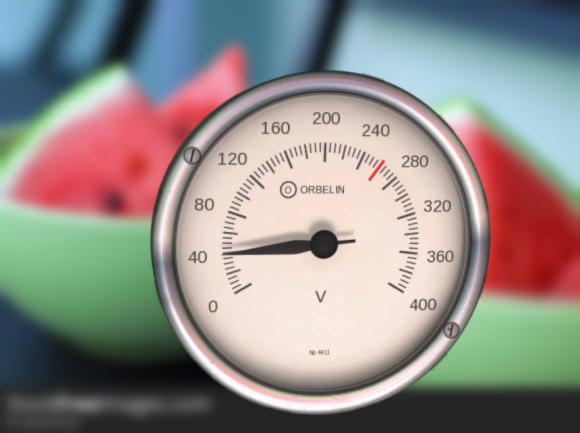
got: 40 V
